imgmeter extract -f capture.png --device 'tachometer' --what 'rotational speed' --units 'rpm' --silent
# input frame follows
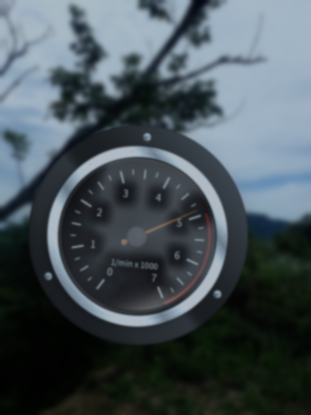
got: 4875 rpm
